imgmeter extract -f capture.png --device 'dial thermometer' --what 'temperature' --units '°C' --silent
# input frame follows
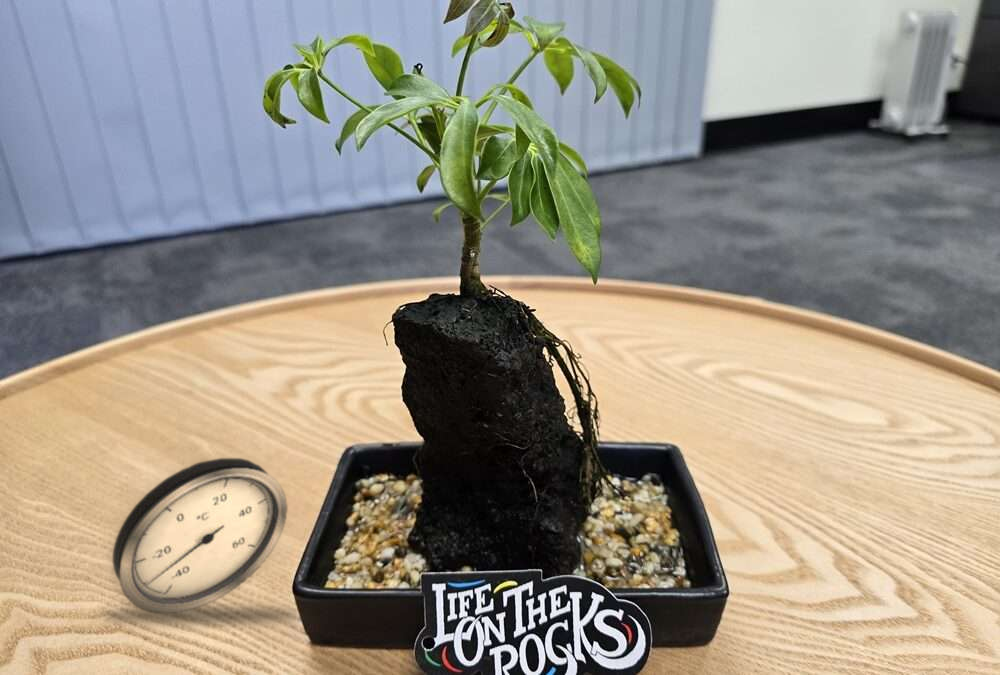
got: -30 °C
